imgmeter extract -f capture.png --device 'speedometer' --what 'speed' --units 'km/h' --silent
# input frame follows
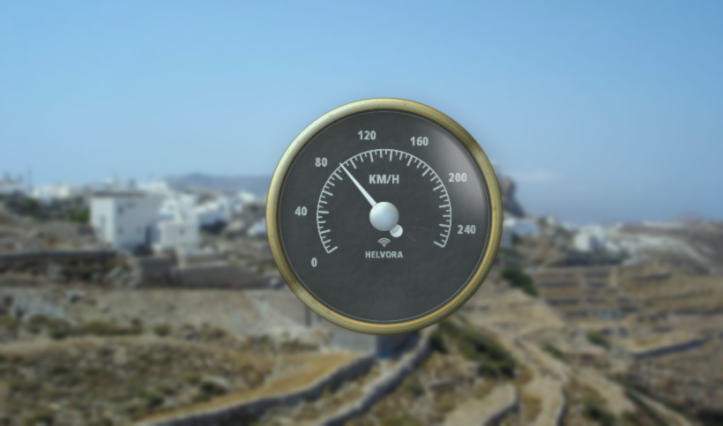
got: 90 km/h
